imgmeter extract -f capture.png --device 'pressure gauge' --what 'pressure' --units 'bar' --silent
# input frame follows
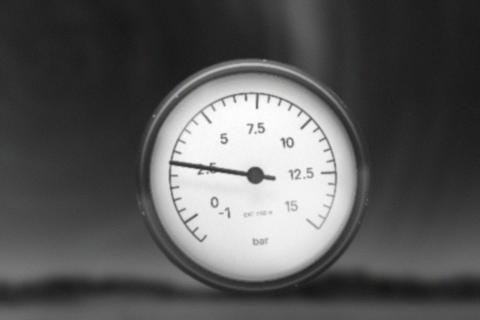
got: 2.5 bar
